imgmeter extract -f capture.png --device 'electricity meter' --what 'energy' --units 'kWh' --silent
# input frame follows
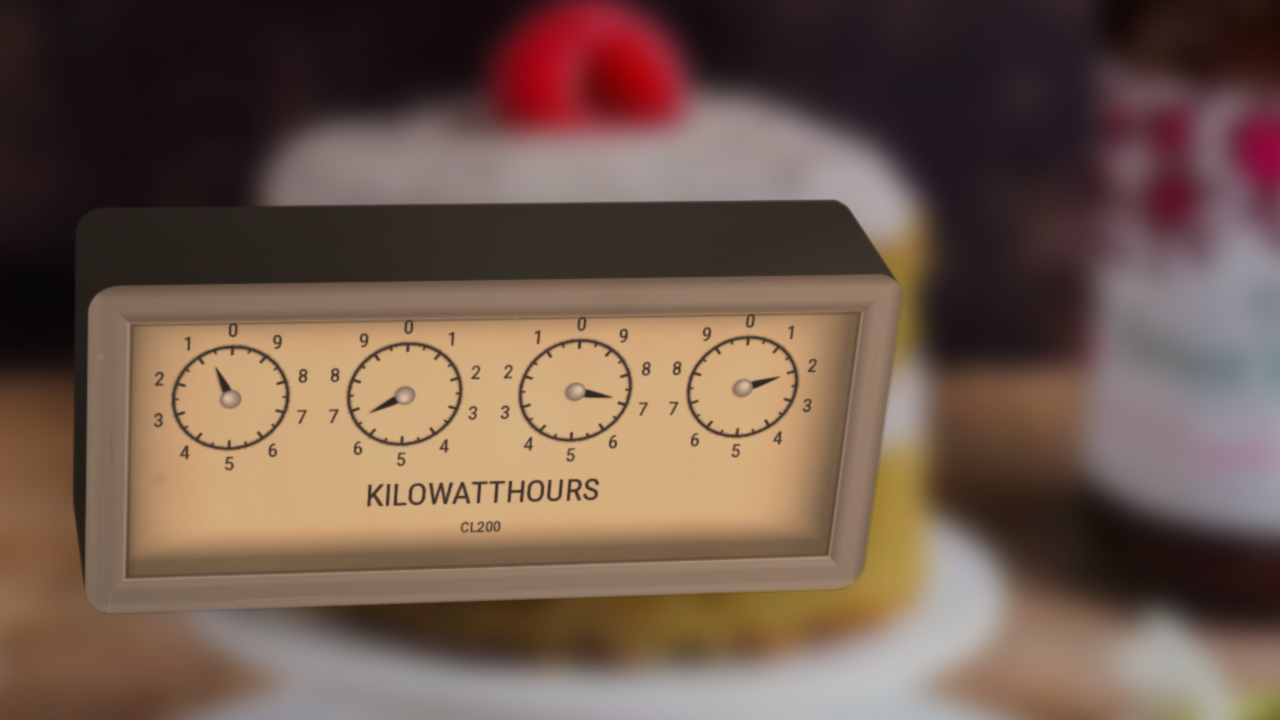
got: 672 kWh
